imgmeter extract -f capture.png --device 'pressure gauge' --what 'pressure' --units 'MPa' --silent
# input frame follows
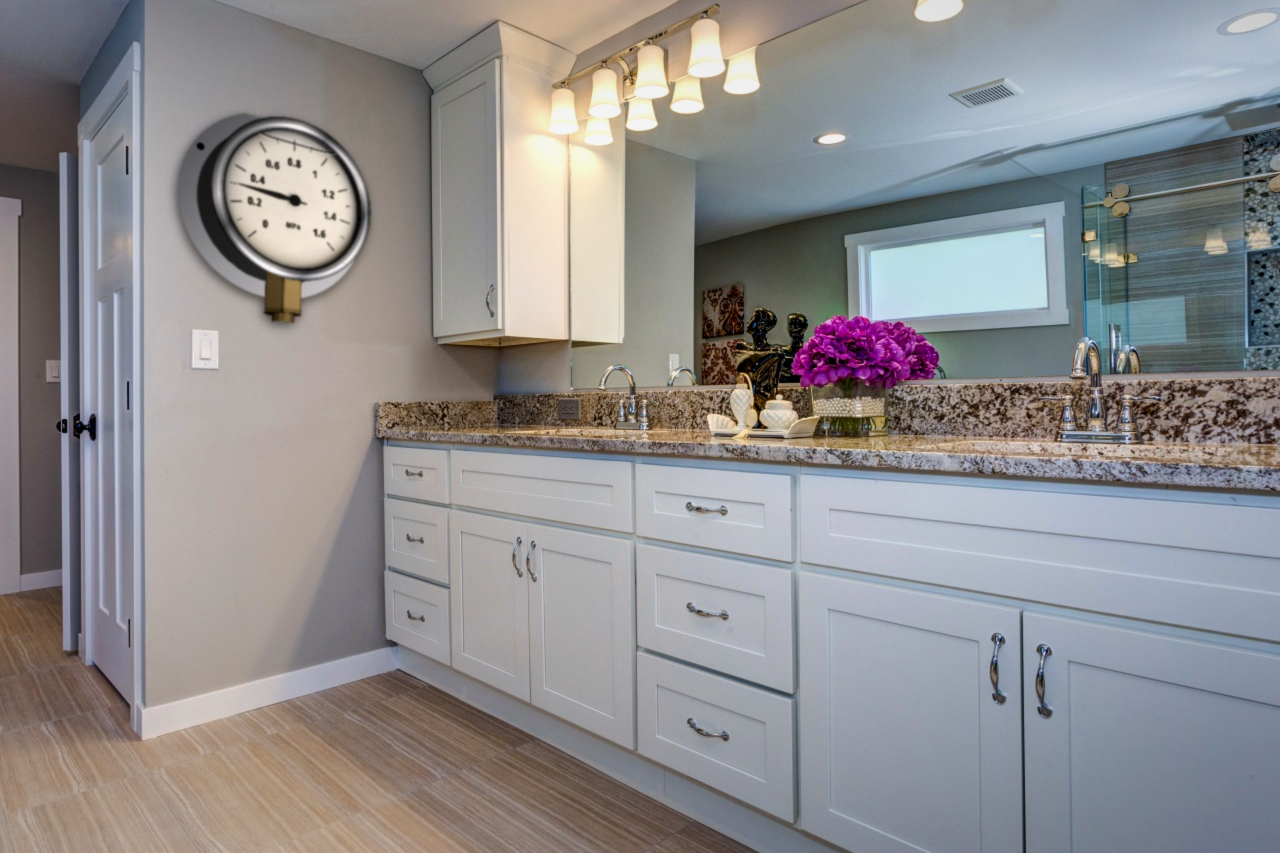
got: 0.3 MPa
